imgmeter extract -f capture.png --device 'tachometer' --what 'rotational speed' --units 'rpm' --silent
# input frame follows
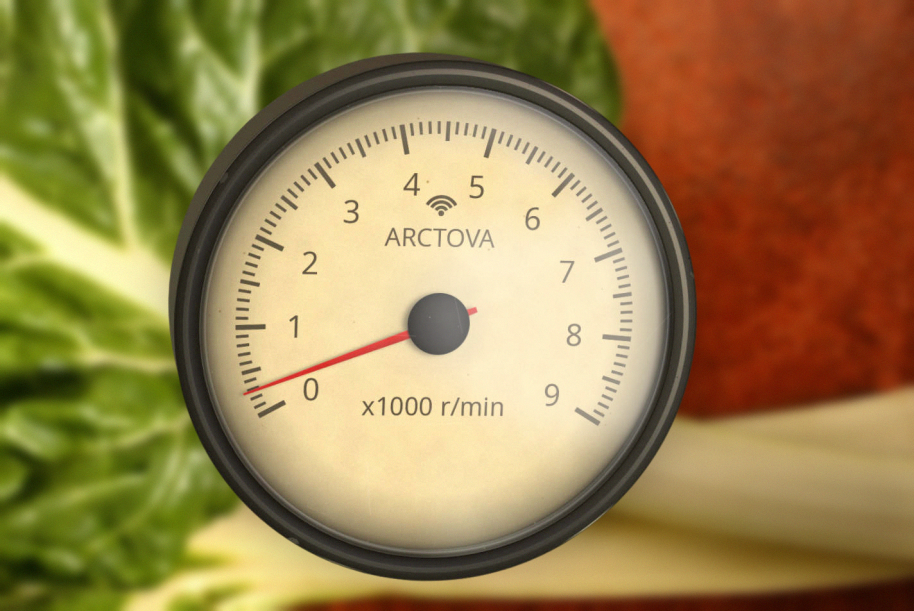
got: 300 rpm
